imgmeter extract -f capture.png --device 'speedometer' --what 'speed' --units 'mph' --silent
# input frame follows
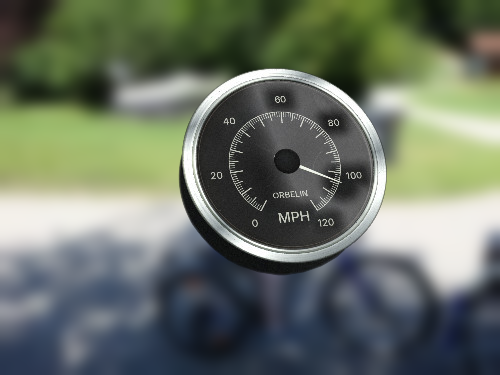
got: 105 mph
